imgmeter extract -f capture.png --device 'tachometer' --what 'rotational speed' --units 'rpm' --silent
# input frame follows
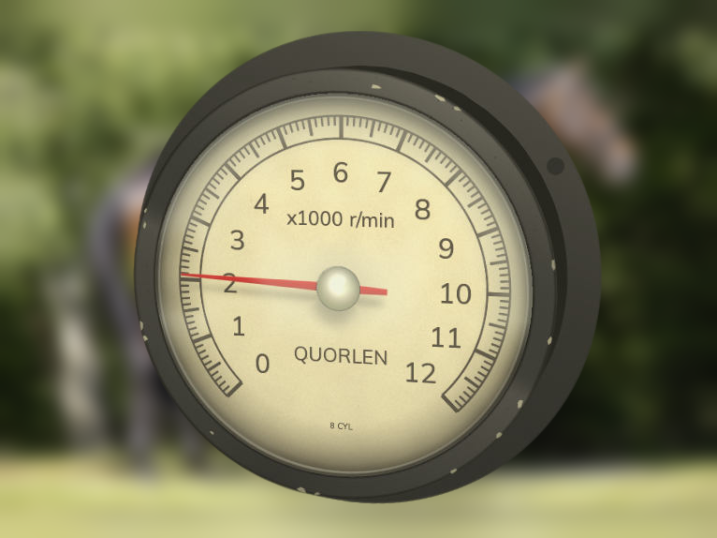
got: 2100 rpm
